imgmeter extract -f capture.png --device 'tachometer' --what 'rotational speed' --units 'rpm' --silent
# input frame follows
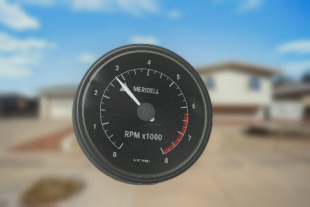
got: 2750 rpm
